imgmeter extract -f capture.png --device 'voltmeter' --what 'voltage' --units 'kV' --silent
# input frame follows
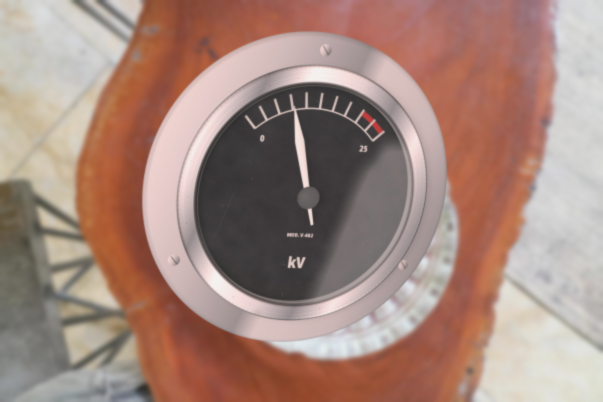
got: 7.5 kV
